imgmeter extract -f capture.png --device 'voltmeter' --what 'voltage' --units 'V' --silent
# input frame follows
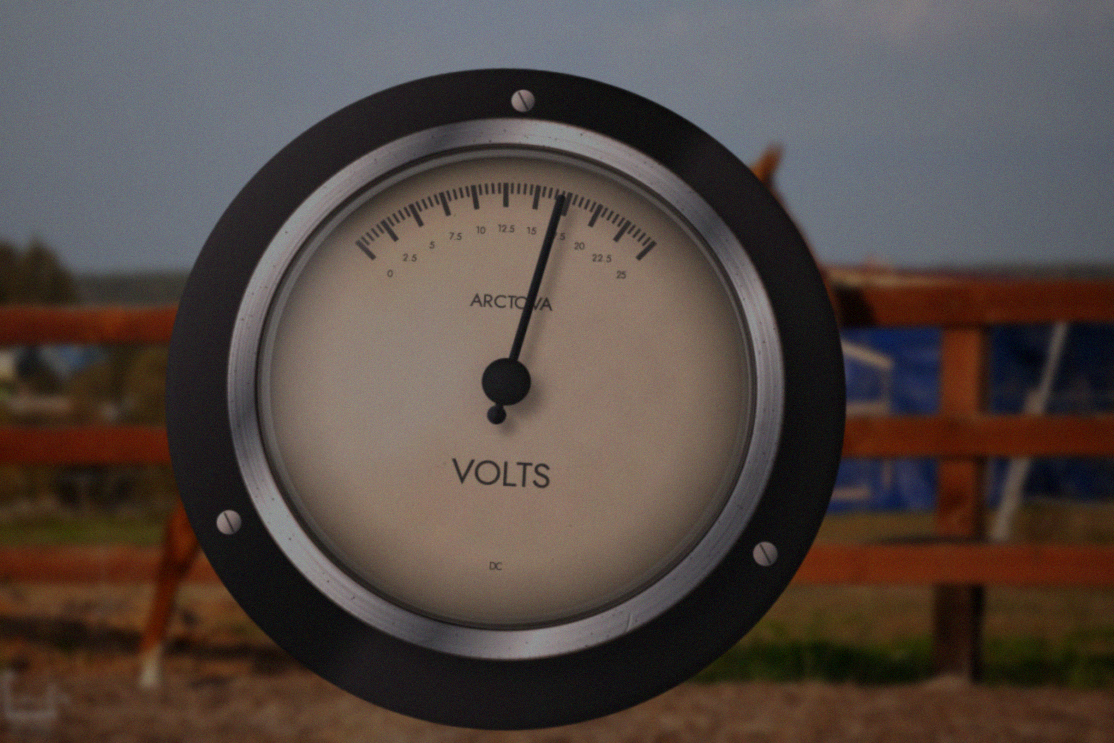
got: 17 V
